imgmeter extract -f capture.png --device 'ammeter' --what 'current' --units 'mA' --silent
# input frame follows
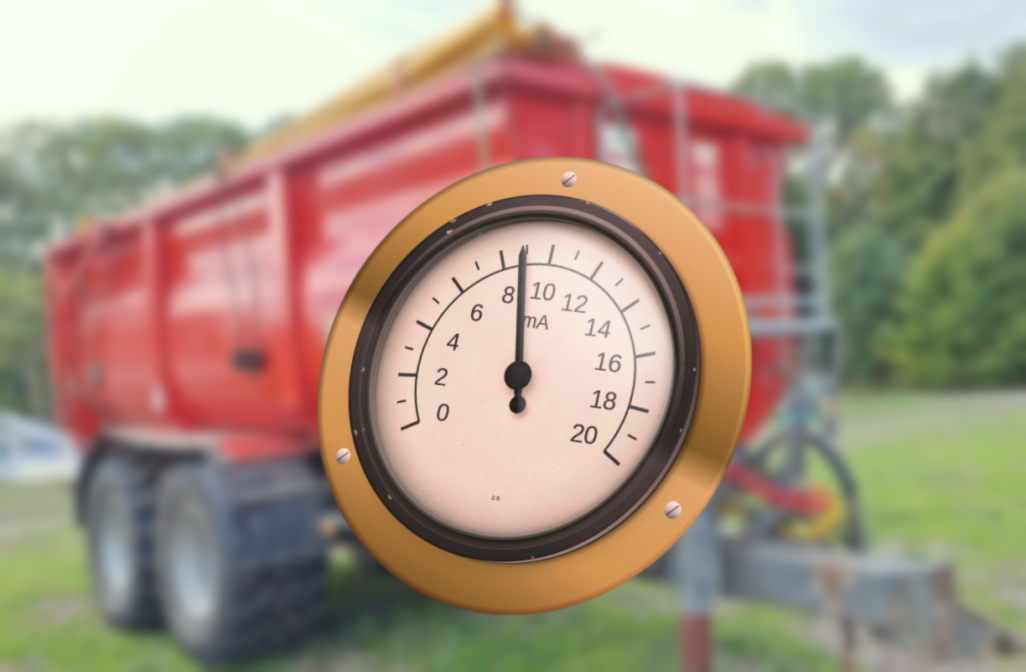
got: 9 mA
